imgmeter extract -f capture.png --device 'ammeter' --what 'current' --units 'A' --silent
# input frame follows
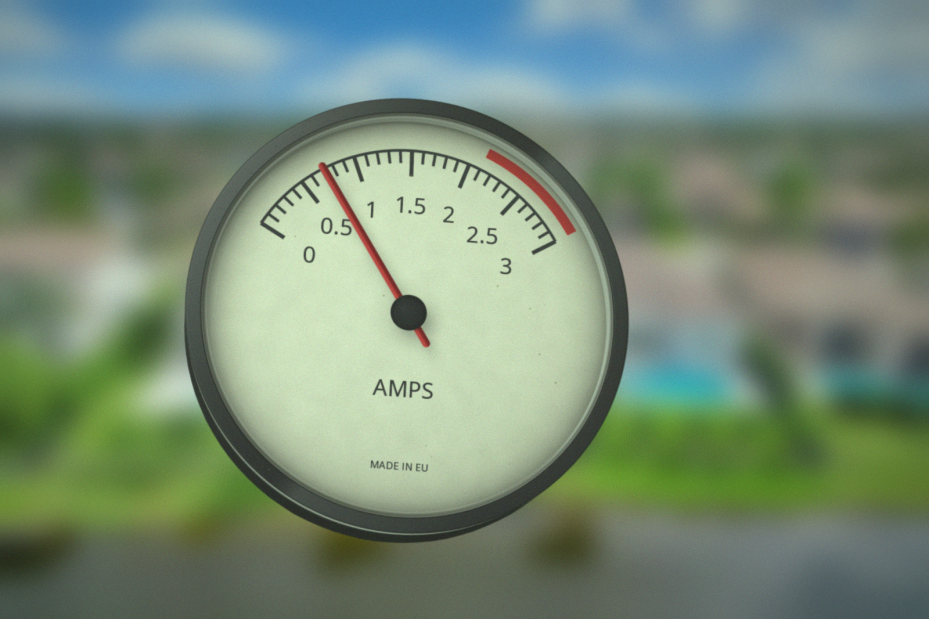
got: 0.7 A
